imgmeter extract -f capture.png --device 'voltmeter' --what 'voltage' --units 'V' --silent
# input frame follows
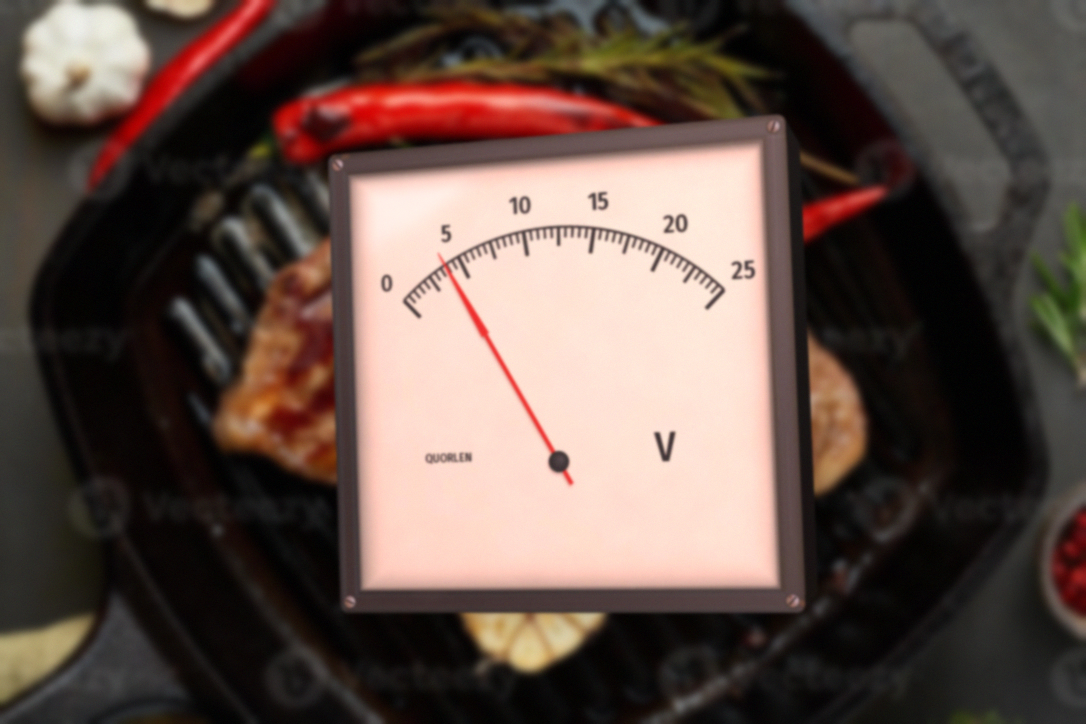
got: 4 V
